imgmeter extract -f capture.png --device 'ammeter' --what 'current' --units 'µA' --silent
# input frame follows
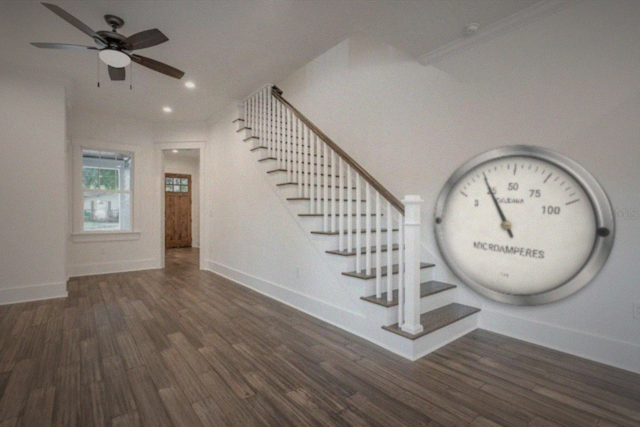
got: 25 µA
